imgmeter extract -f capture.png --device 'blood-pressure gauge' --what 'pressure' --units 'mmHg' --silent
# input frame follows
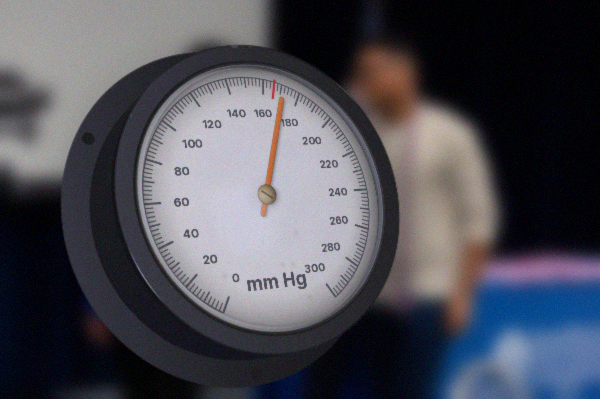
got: 170 mmHg
